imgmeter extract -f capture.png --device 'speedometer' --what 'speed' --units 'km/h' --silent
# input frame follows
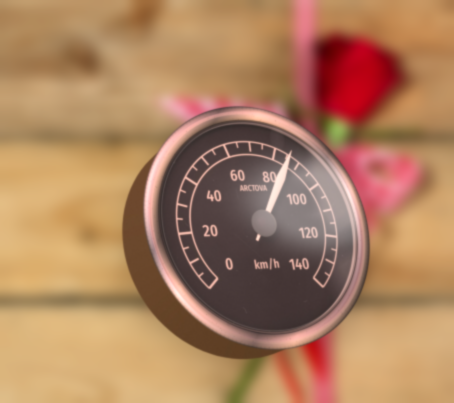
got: 85 km/h
